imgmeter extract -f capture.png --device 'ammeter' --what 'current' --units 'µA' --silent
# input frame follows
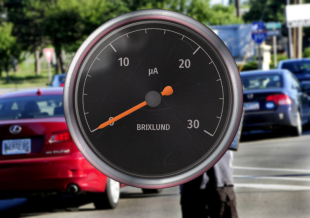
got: 0 µA
